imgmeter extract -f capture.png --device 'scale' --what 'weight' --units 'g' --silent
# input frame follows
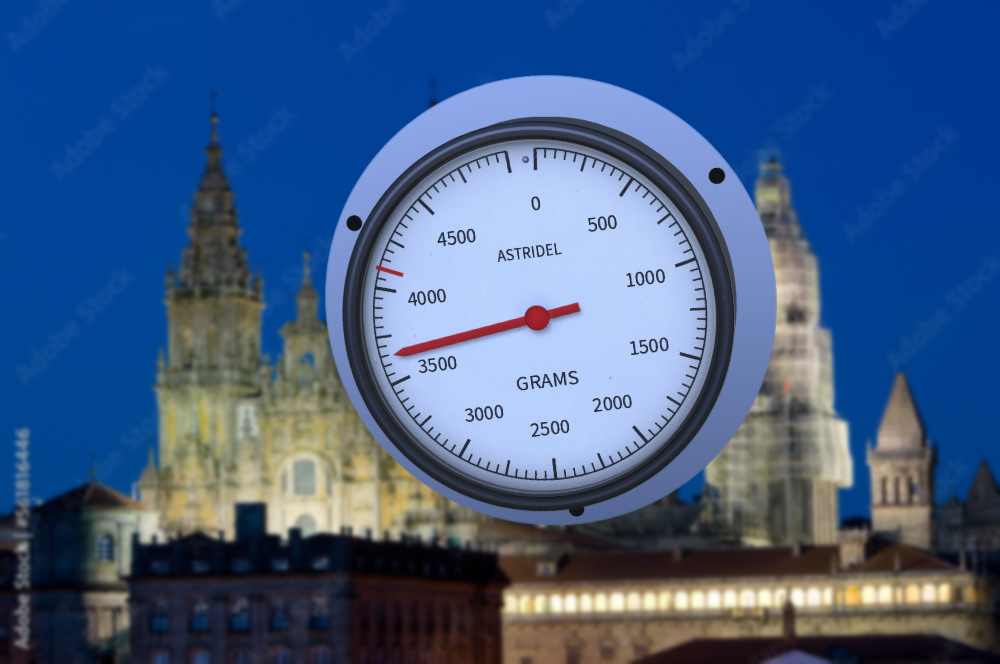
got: 3650 g
